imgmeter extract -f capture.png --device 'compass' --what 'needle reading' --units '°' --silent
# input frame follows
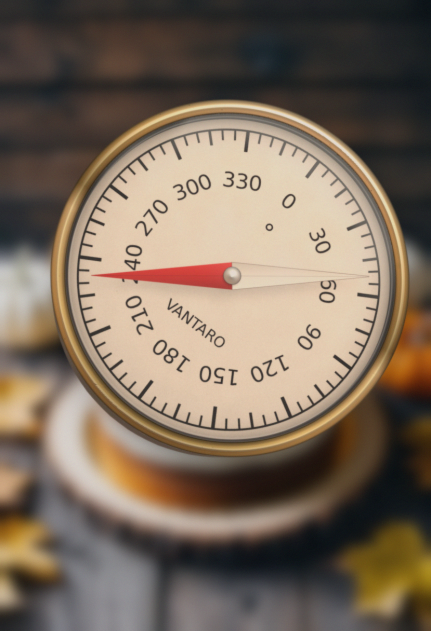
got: 232.5 °
